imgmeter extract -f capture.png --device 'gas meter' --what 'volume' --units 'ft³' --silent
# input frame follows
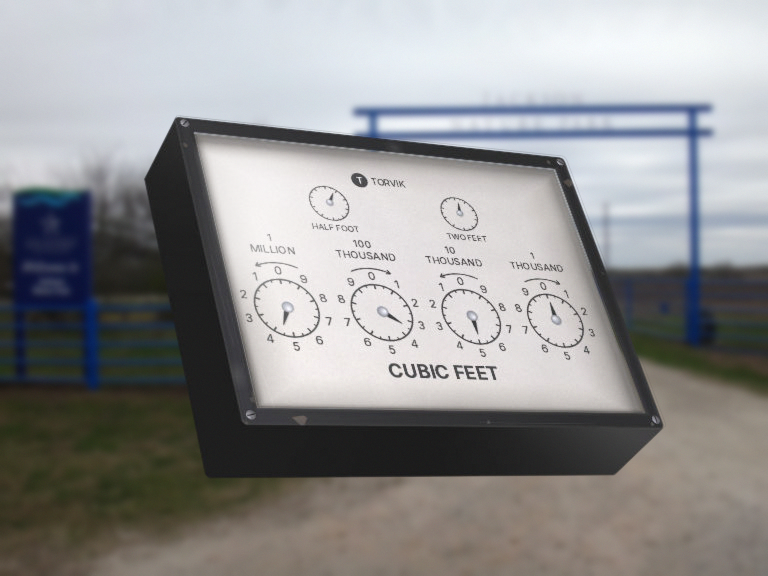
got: 435000 ft³
